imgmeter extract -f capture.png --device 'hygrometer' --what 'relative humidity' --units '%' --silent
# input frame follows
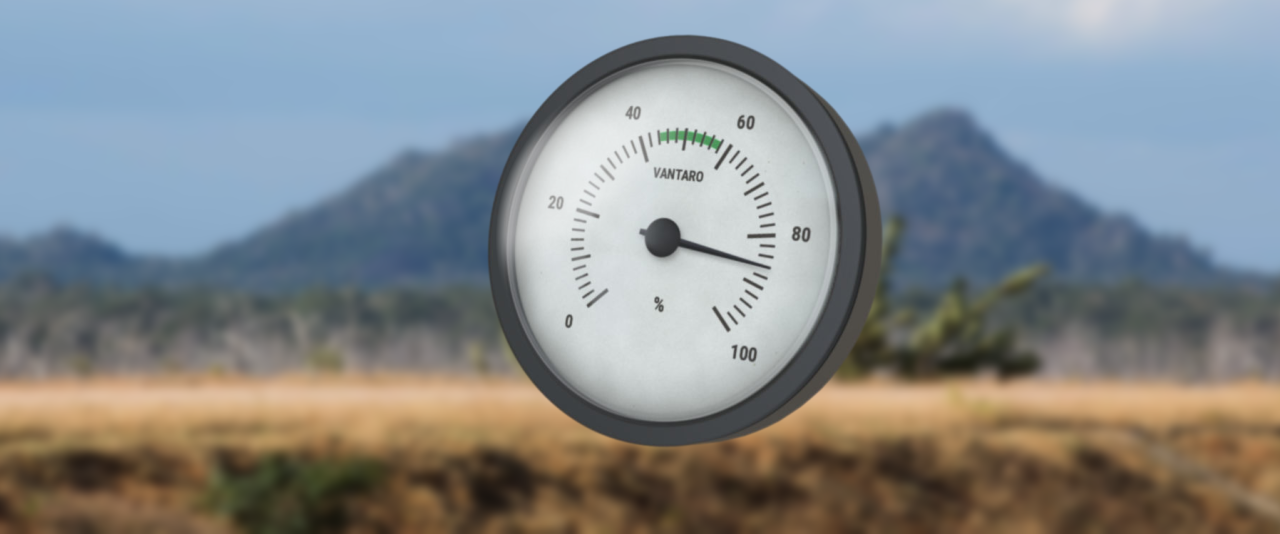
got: 86 %
